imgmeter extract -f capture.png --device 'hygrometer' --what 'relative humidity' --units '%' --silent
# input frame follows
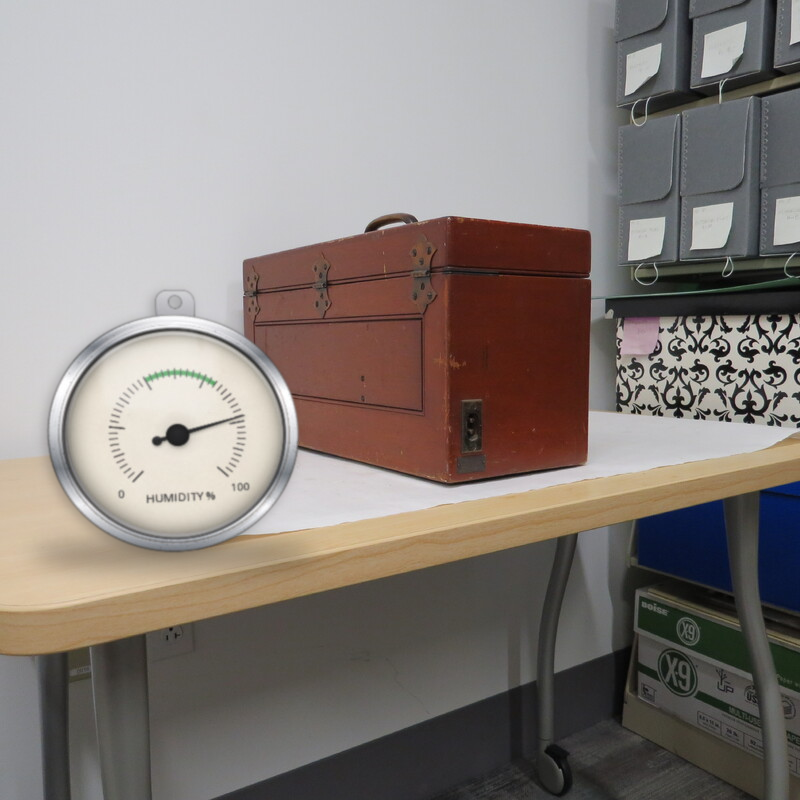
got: 78 %
